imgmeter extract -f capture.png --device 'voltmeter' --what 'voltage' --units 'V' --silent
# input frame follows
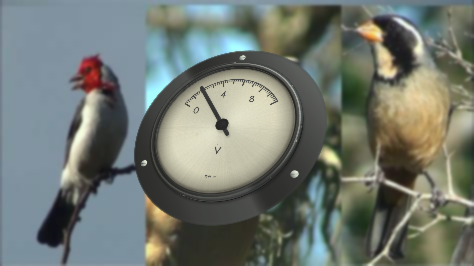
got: 2 V
